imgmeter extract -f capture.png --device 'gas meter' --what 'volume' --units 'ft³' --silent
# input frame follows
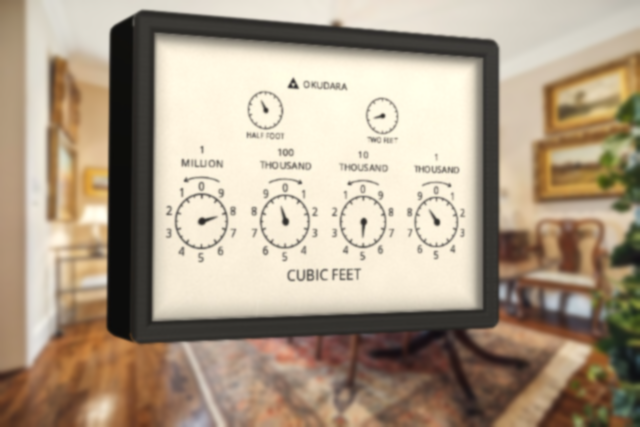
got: 794900 ft³
